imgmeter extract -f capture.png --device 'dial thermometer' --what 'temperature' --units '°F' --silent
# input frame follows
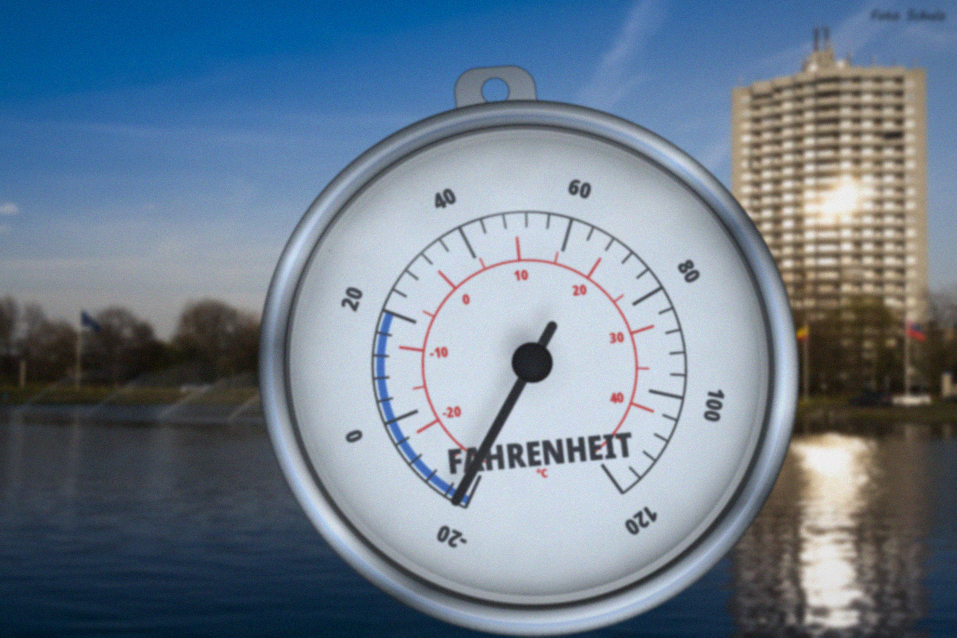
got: -18 °F
